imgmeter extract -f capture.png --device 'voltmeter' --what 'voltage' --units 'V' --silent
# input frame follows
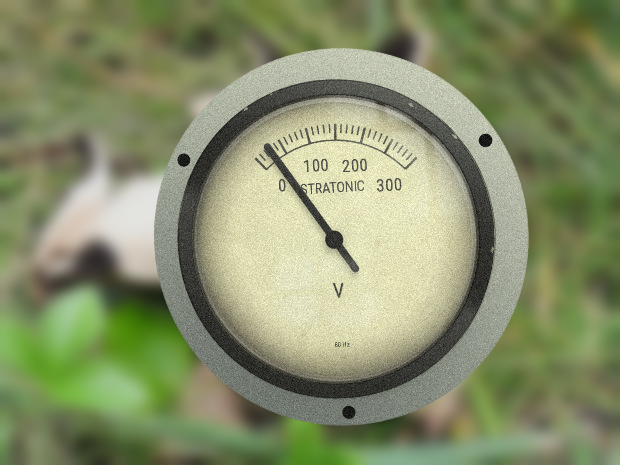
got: 30 V
